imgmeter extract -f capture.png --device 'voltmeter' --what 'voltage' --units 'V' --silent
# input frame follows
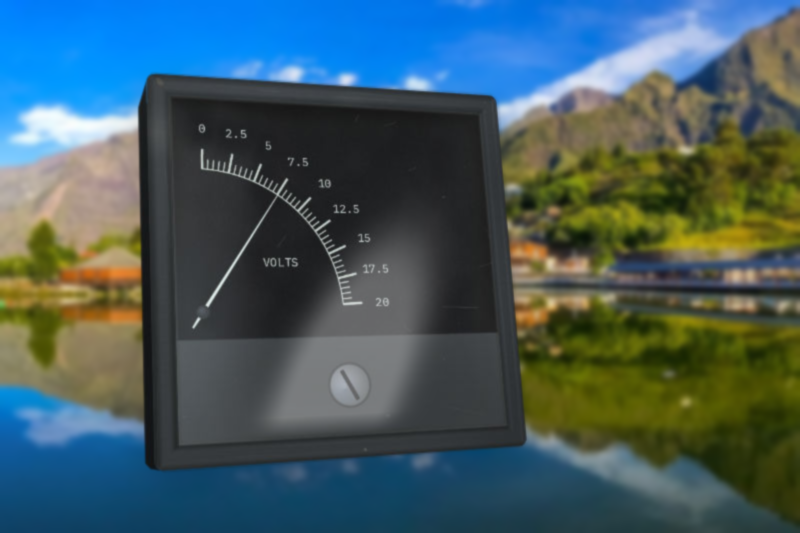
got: 7.5 V
